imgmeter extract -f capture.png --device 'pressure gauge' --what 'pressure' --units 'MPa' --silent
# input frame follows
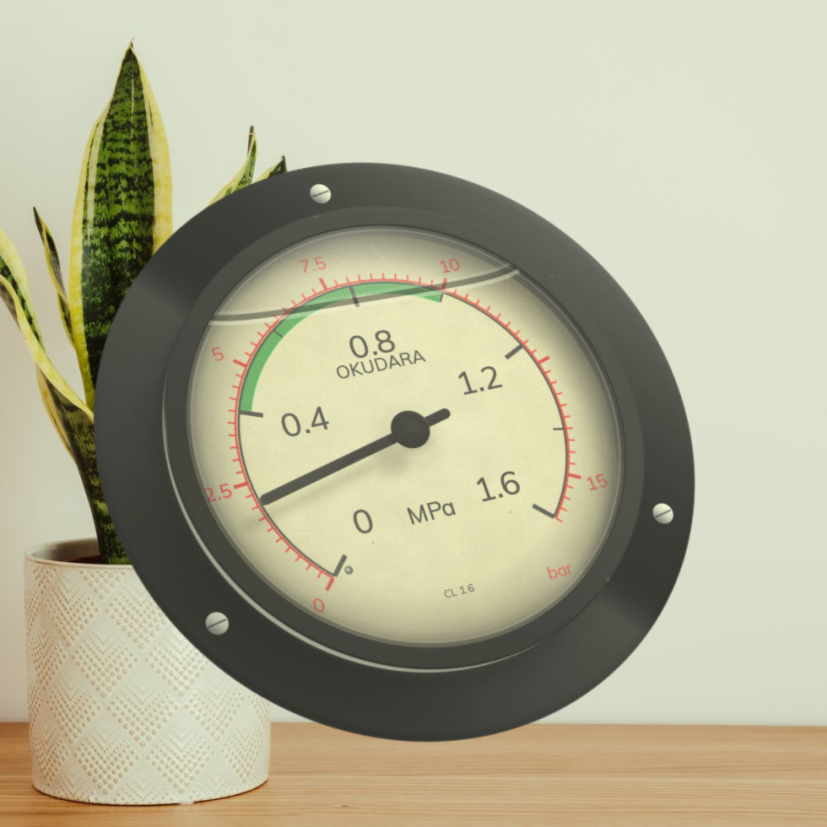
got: 0.2 MPa
